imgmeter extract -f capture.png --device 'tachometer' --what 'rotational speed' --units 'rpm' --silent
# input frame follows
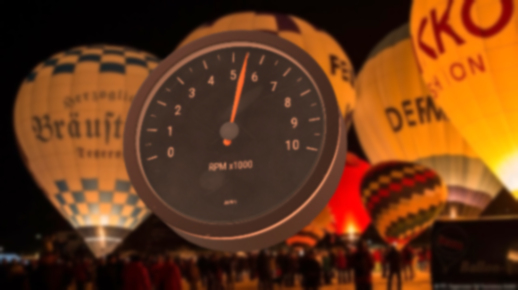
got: 5500 rpm
